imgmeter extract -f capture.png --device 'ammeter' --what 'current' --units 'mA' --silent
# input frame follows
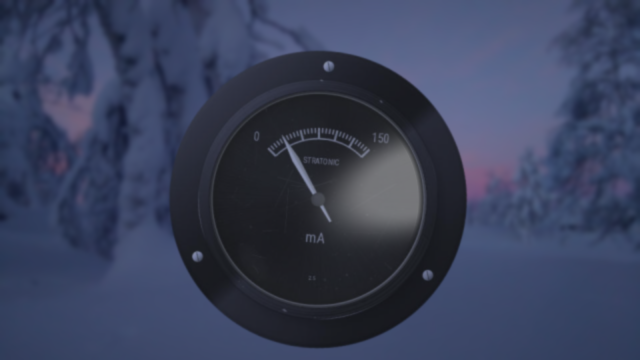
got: 25 mA
